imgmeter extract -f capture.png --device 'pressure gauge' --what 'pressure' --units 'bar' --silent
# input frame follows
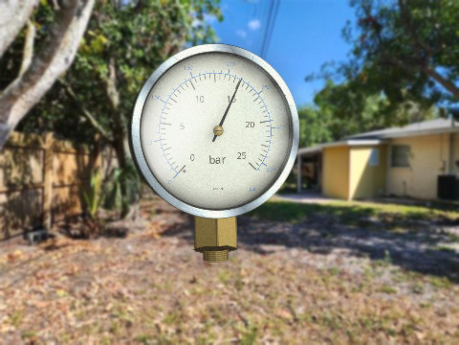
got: 15 bar
